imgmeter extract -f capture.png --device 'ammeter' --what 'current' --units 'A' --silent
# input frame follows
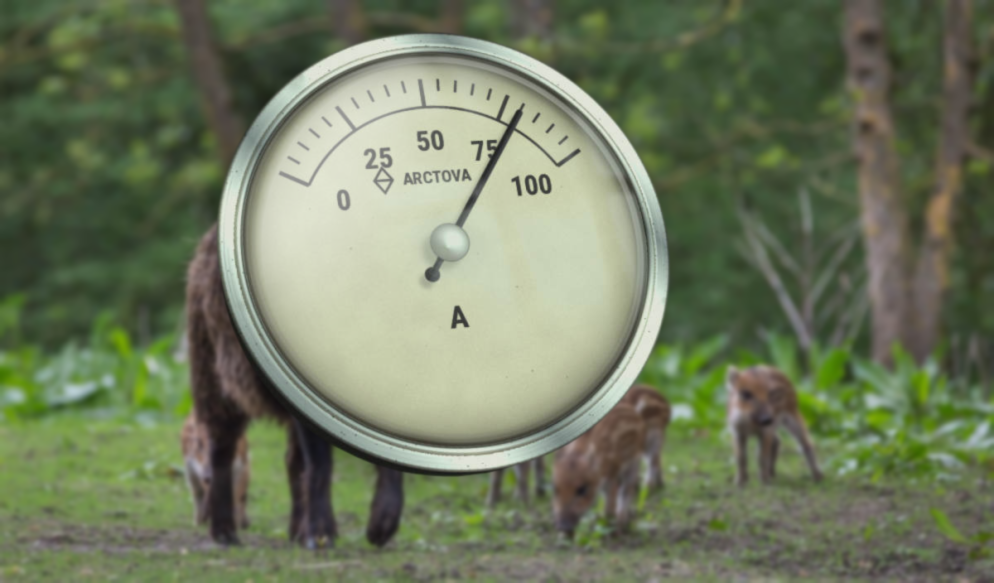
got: 80 A
